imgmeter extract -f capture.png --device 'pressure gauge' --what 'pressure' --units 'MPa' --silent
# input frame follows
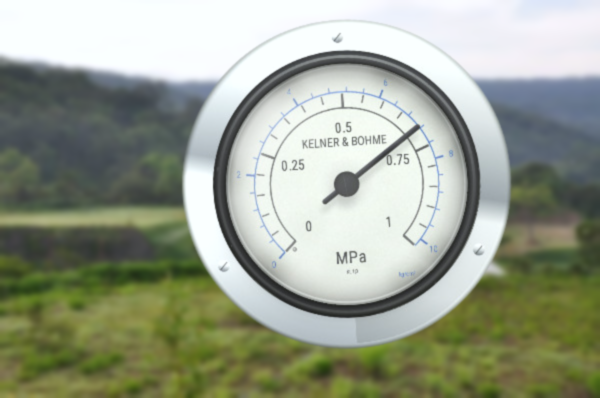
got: 0.7 MPa
